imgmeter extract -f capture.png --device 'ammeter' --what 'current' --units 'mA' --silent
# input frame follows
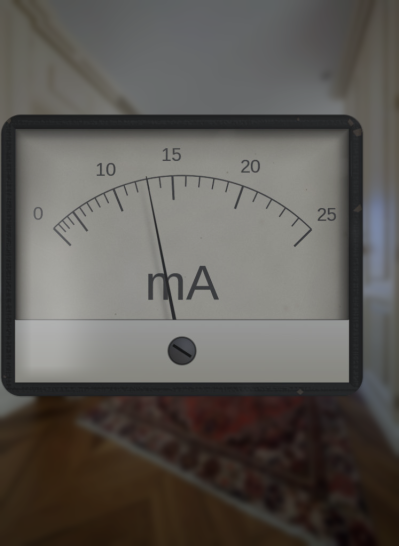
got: 13 mA
